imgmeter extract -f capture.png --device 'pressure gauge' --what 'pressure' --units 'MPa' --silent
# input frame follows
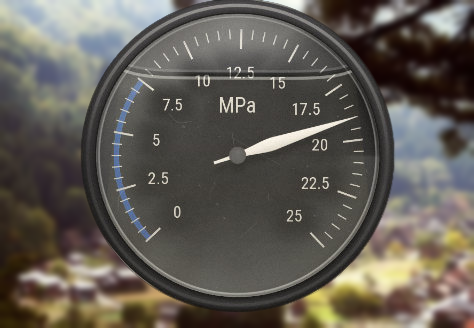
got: 19 MPa
